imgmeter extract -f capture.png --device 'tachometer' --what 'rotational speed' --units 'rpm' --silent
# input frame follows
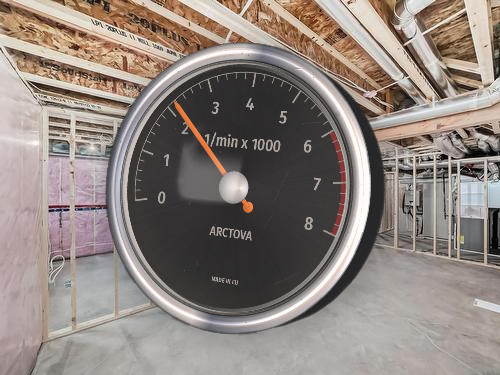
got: 2200 rpm
